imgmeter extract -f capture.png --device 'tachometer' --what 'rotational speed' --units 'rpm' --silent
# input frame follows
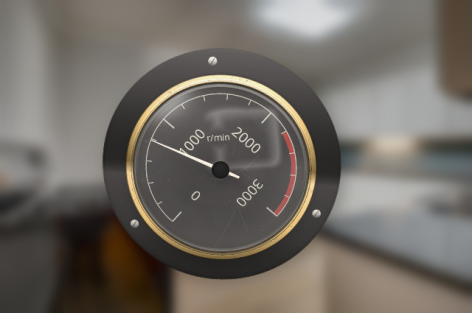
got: 800 rpm
